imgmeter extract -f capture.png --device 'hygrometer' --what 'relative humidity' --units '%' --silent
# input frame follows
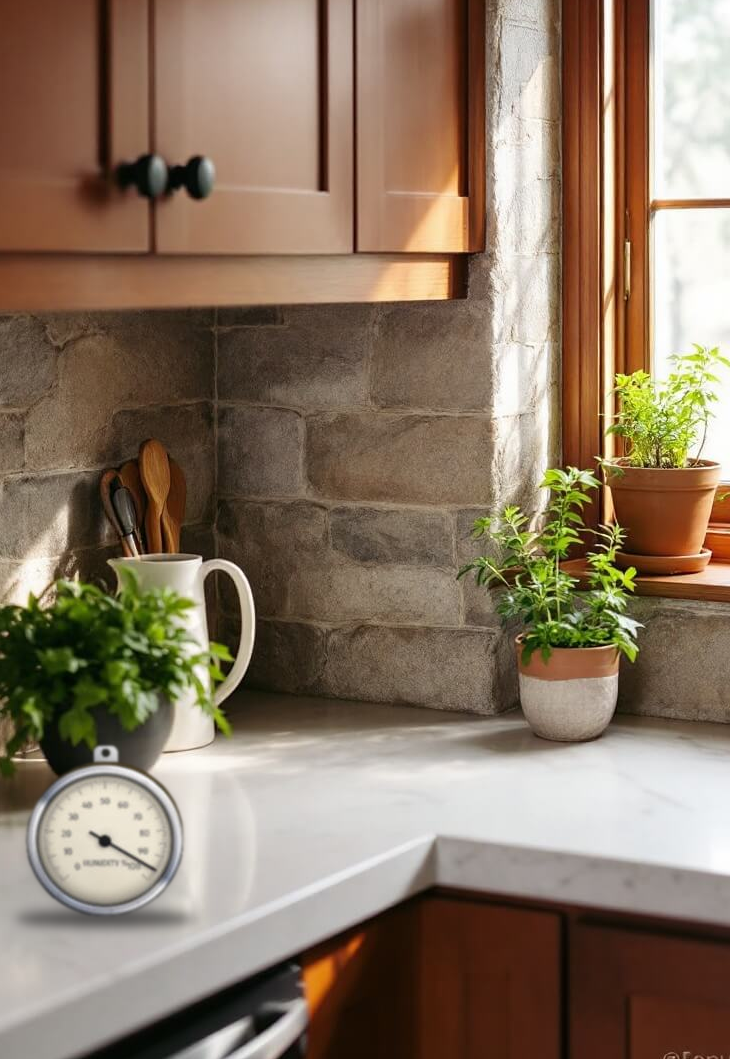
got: 95 %
